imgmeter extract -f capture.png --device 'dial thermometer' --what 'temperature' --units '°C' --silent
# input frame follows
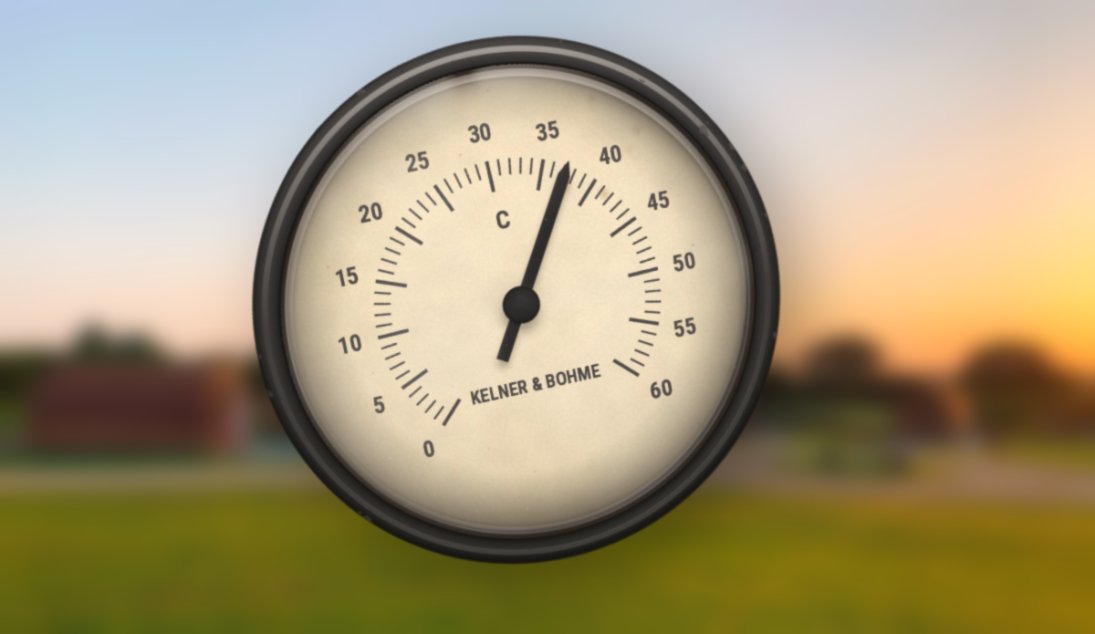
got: 37 °C
